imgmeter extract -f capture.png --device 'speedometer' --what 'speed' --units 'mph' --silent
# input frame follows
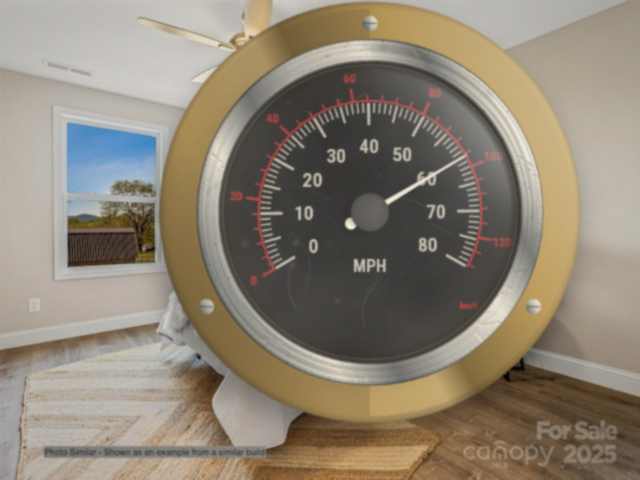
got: 60 mph
